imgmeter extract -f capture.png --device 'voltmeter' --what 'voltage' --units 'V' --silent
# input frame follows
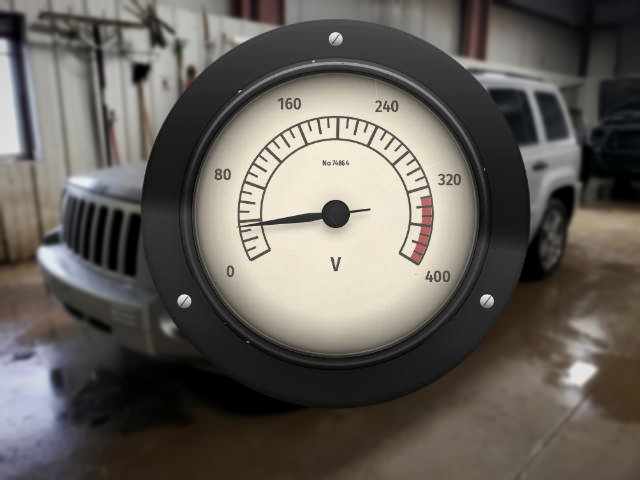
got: 35 V
